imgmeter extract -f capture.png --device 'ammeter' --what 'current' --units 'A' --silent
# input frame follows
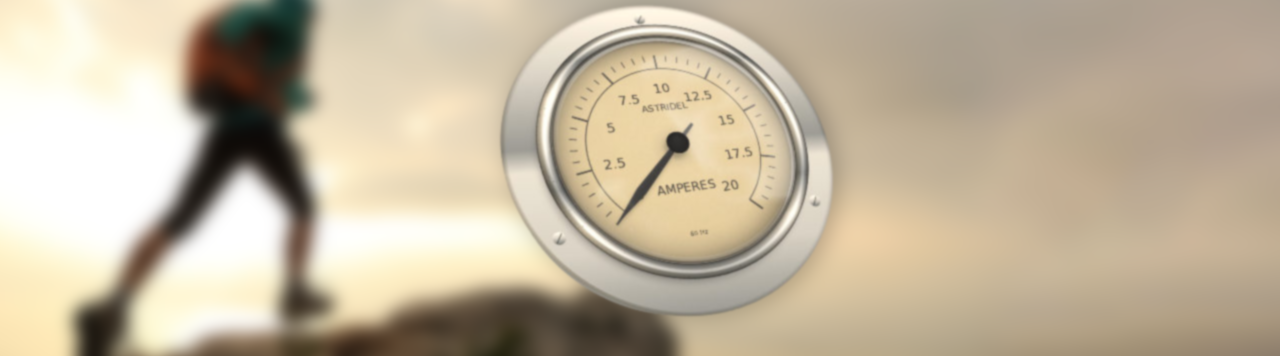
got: 0 A
